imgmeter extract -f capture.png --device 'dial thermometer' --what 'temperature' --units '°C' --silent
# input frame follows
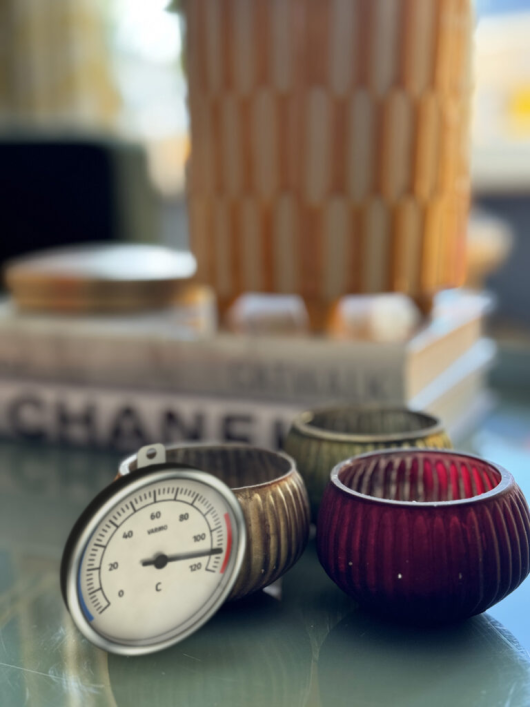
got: 110 °C
